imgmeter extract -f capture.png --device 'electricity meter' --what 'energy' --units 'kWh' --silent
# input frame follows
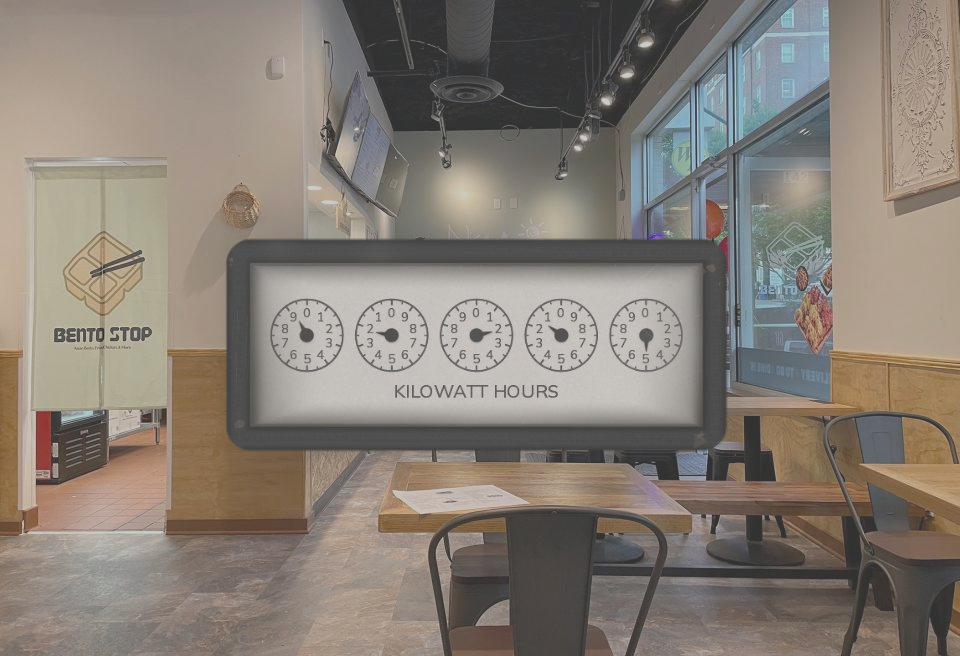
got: 92215 kWh
